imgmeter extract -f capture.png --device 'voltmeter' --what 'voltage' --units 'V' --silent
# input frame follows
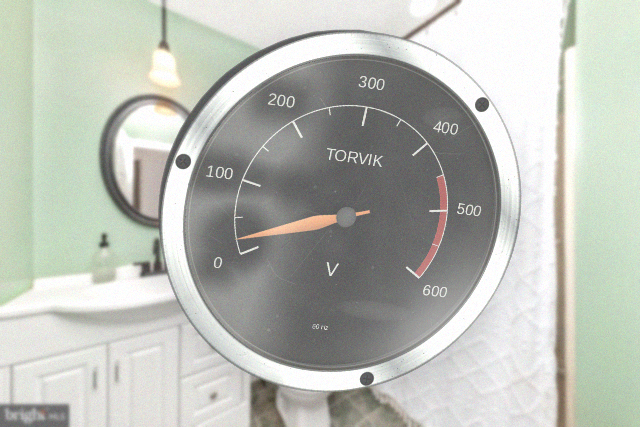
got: 25 V
